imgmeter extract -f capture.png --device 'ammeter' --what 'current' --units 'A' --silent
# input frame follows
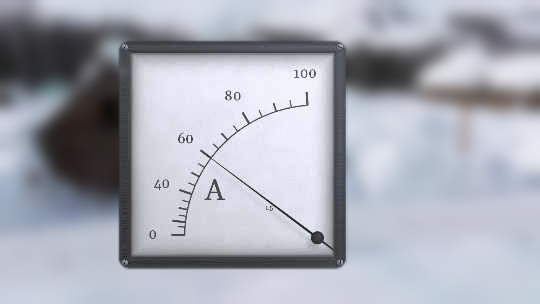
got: 60 A
